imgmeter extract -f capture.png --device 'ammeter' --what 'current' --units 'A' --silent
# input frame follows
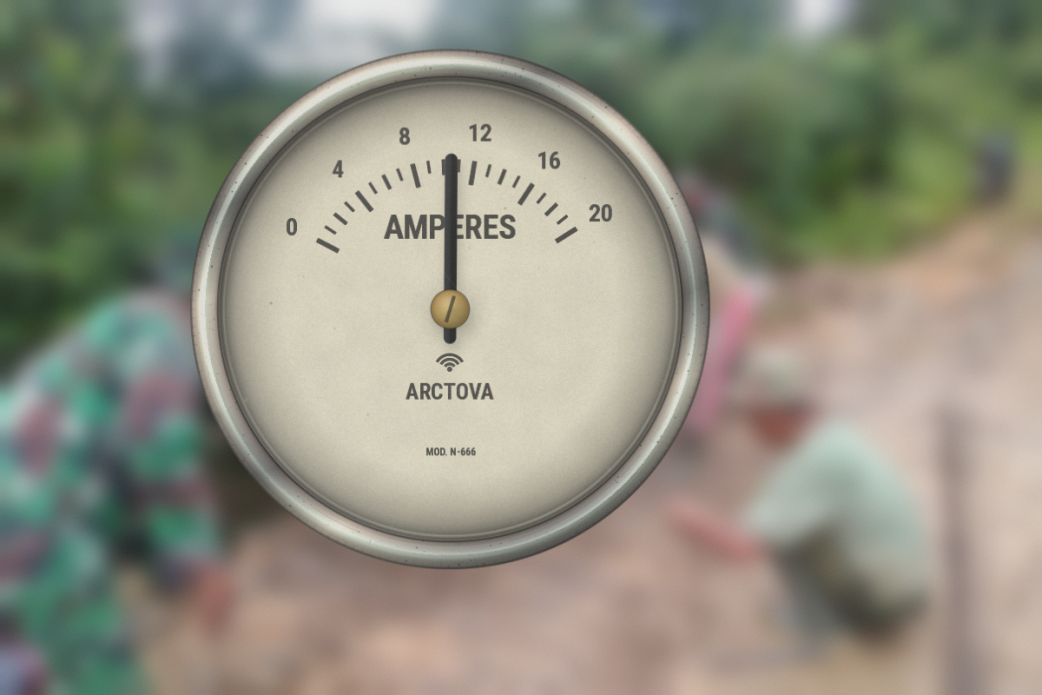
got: 10.5 A
